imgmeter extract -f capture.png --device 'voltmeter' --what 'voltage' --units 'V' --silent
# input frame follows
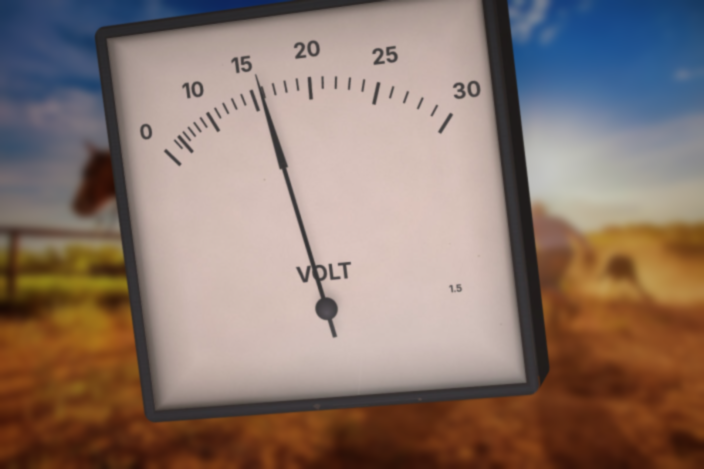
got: 16 V
